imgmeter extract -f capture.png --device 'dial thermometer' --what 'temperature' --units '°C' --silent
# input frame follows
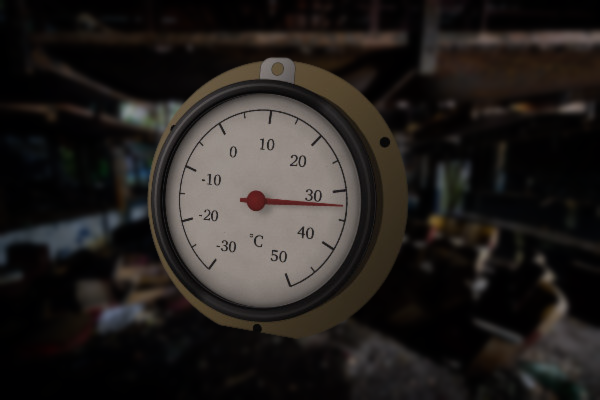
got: 32.5 °C
